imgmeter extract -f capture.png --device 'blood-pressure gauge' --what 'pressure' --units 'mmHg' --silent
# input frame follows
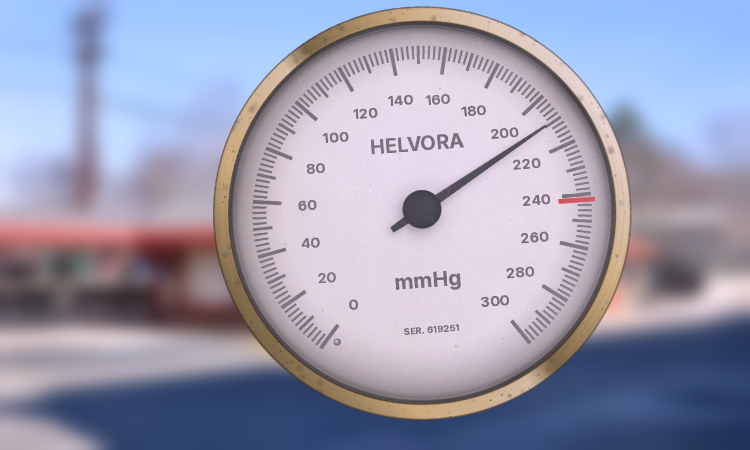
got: 210 mmHg
